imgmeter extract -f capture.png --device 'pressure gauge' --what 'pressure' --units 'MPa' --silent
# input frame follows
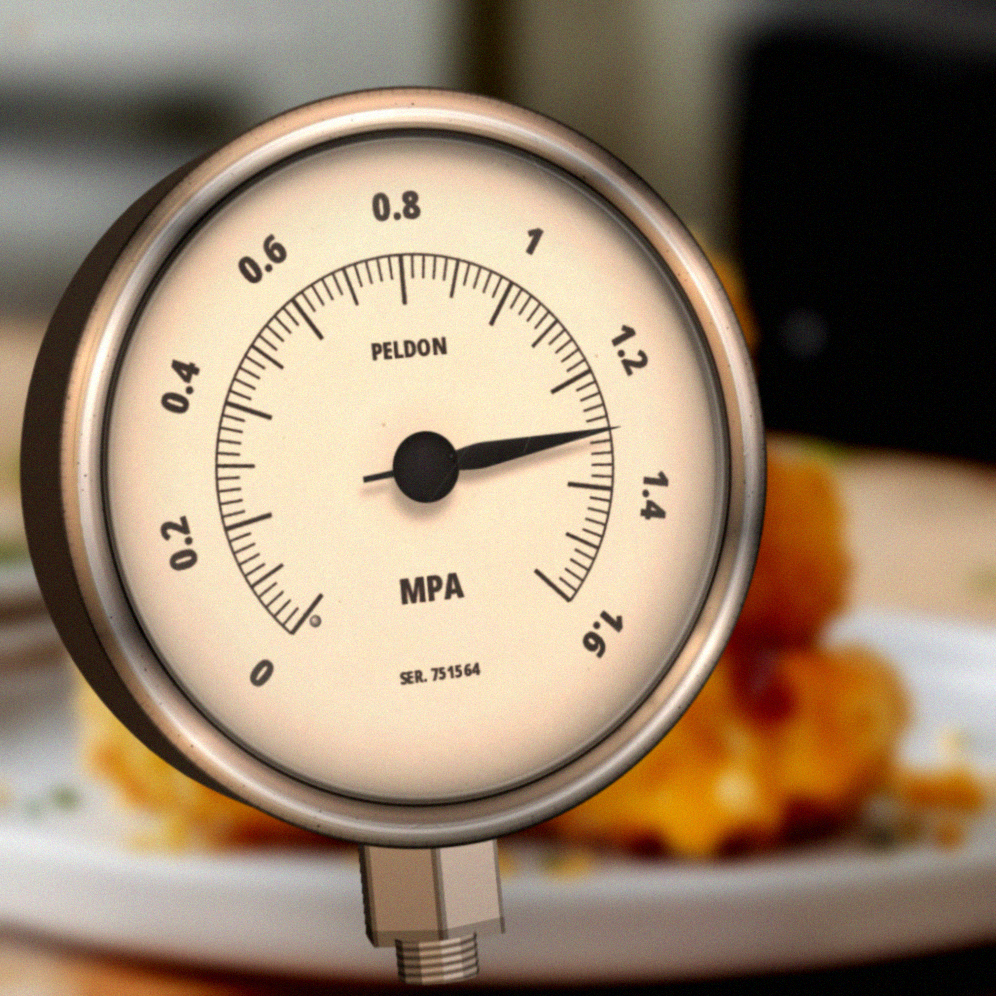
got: 1.3 MPa
